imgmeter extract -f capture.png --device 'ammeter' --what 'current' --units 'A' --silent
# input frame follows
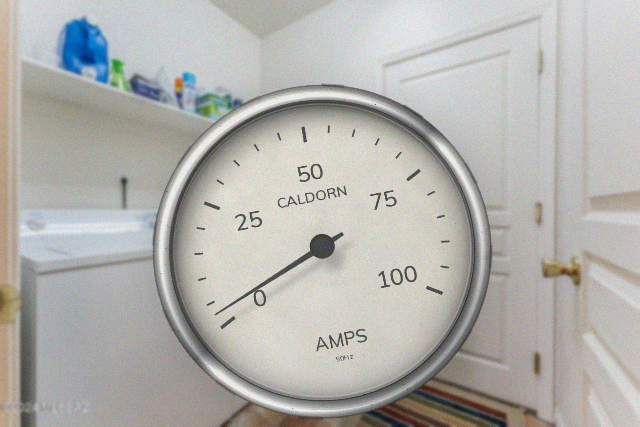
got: 2.5 A
